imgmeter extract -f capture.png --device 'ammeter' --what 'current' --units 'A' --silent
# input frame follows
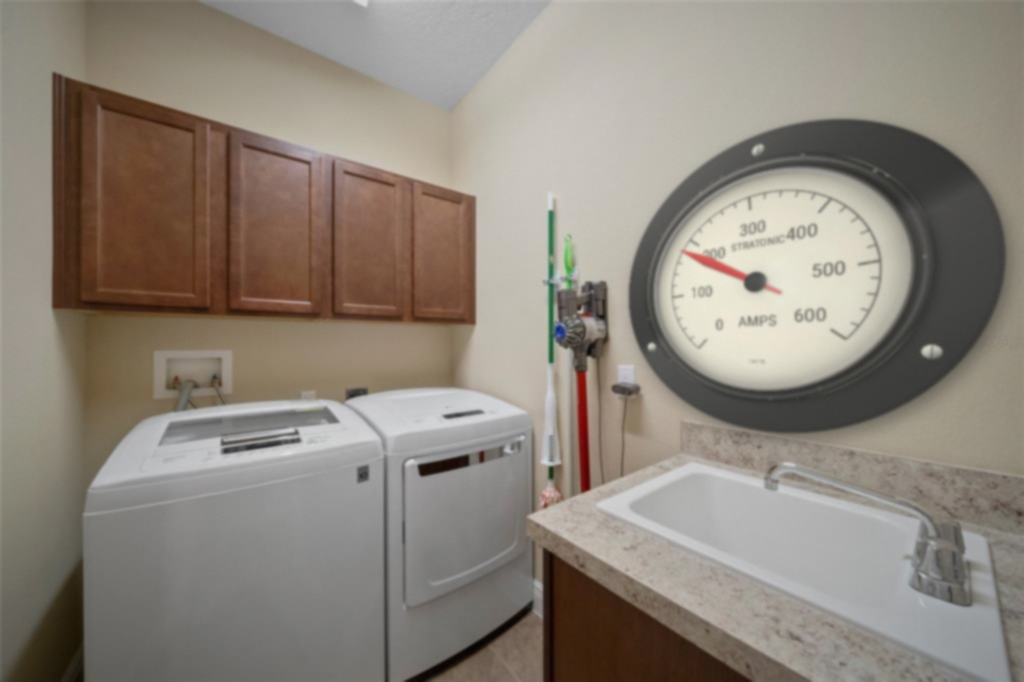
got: 180 A
